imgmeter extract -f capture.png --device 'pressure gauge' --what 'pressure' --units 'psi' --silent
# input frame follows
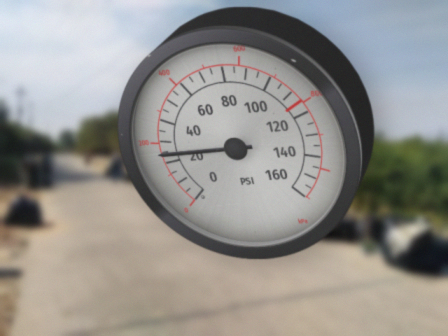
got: 25 psi
